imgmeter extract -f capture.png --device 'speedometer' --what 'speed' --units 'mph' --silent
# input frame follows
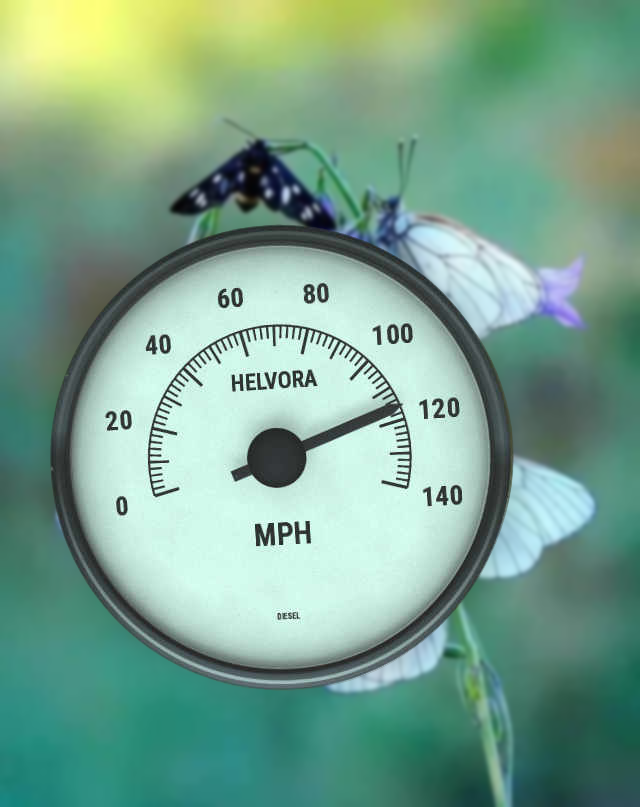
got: 116 mph
